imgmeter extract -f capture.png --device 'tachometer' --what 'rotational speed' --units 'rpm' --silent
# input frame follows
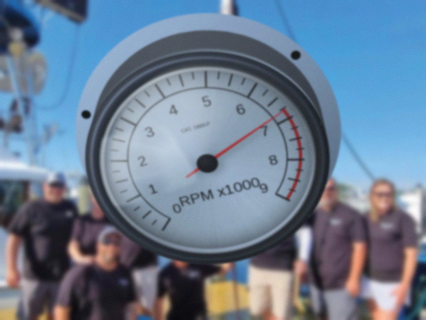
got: 6750 rpm
